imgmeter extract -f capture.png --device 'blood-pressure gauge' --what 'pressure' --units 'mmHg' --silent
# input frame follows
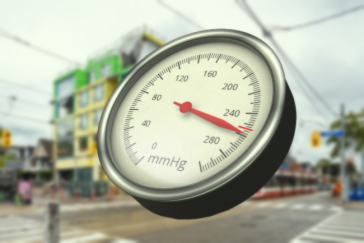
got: 260 mmHg
